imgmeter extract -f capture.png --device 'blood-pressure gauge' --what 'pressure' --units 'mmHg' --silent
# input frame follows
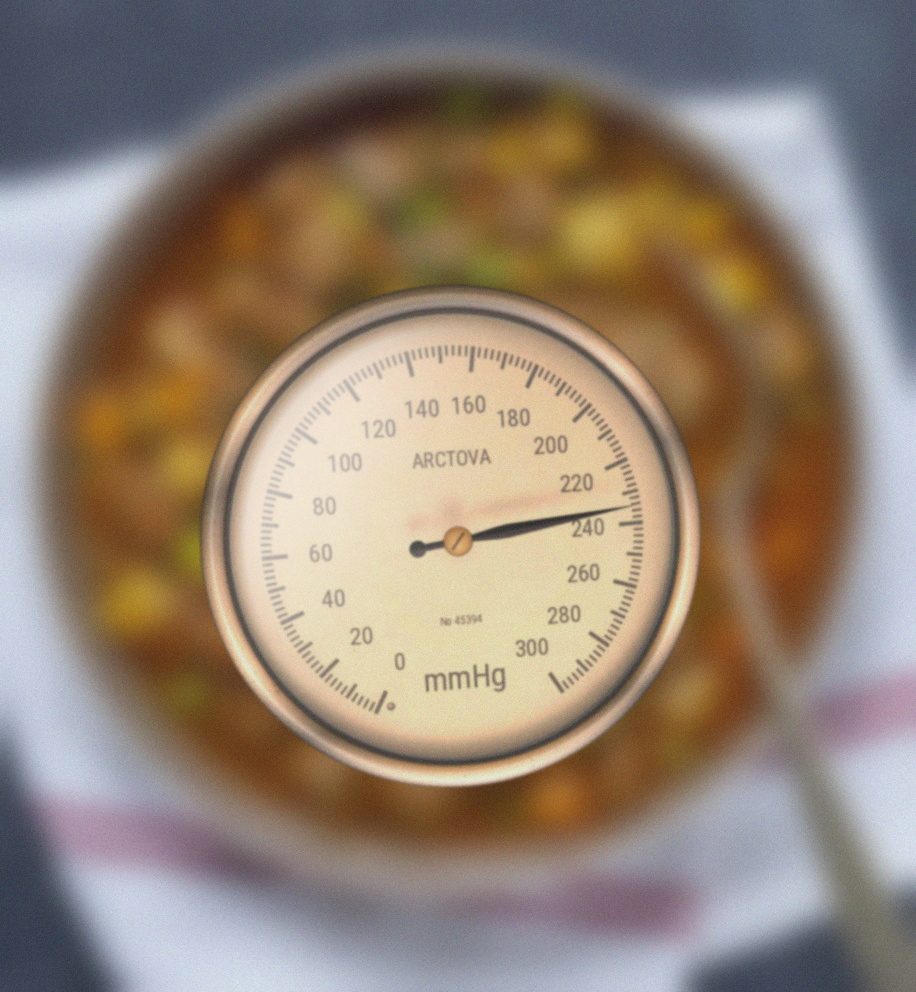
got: 234 mmHg
